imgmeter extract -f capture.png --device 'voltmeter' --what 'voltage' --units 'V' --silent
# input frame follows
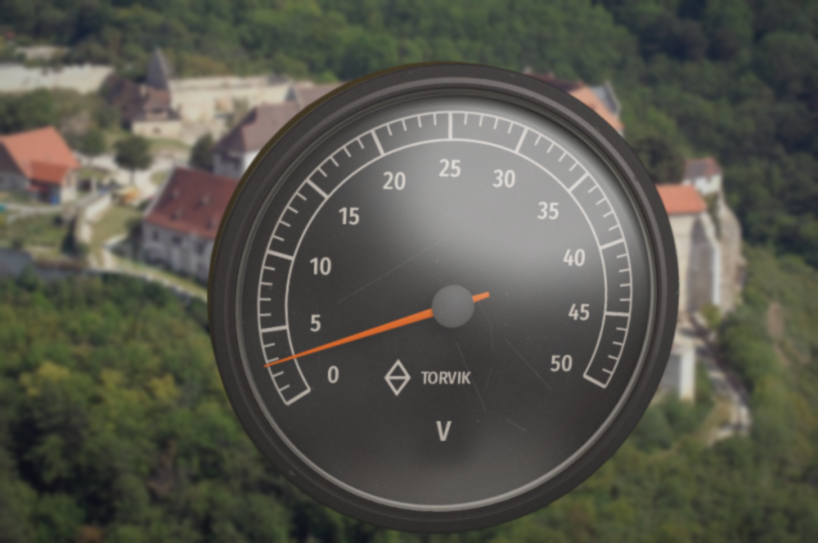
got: 3 V
